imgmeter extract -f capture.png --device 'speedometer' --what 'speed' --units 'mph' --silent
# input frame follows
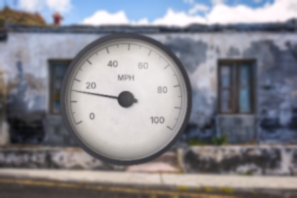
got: 15 mph
